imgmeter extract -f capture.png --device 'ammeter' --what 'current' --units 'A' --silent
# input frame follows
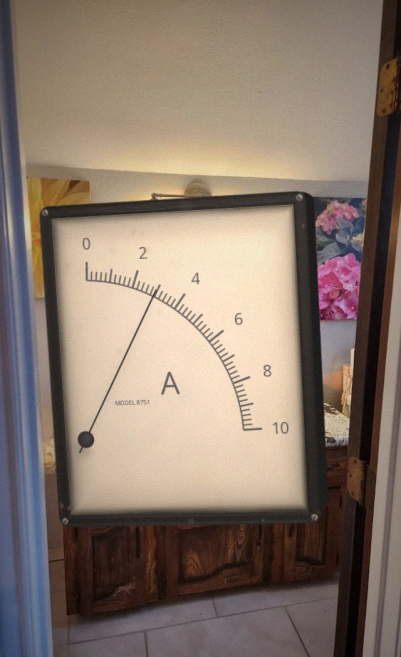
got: 3 A
